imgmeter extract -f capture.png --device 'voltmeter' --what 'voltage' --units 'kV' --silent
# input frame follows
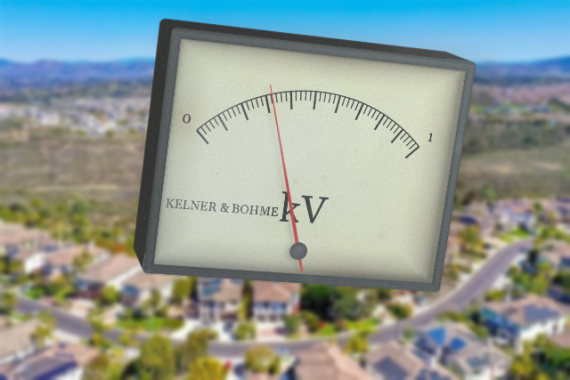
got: 0.32 kV
